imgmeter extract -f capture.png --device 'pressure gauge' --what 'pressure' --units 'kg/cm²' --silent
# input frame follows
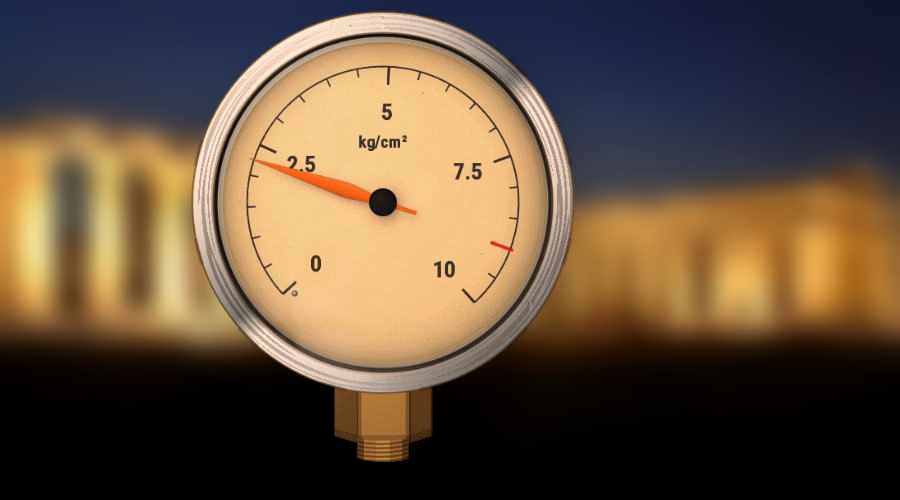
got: 2.25 kg/cm²
